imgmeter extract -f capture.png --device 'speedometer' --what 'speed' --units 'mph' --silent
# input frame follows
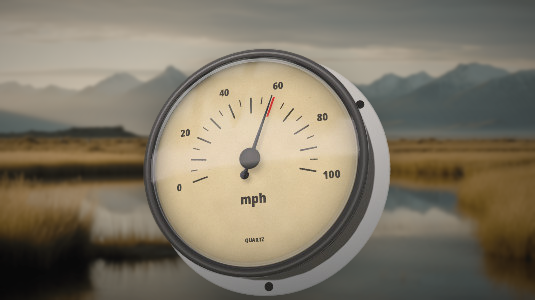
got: 60 mph
